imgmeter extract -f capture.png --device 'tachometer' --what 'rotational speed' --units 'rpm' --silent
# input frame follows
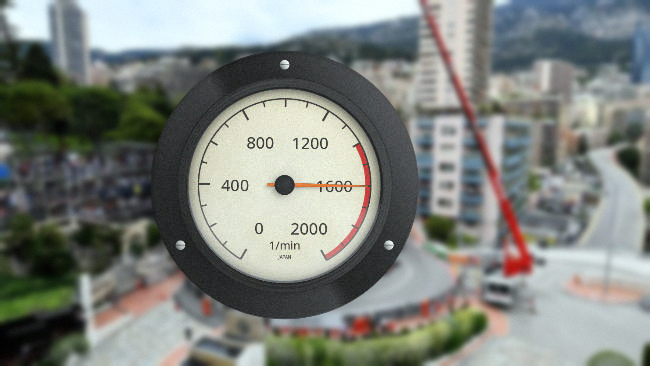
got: 1600 rpm
